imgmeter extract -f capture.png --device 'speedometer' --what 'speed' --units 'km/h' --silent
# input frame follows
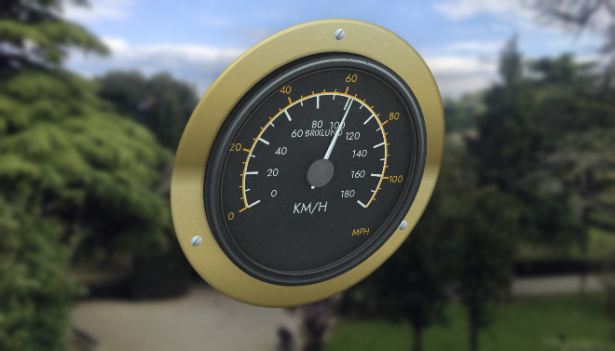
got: 100 km/h
